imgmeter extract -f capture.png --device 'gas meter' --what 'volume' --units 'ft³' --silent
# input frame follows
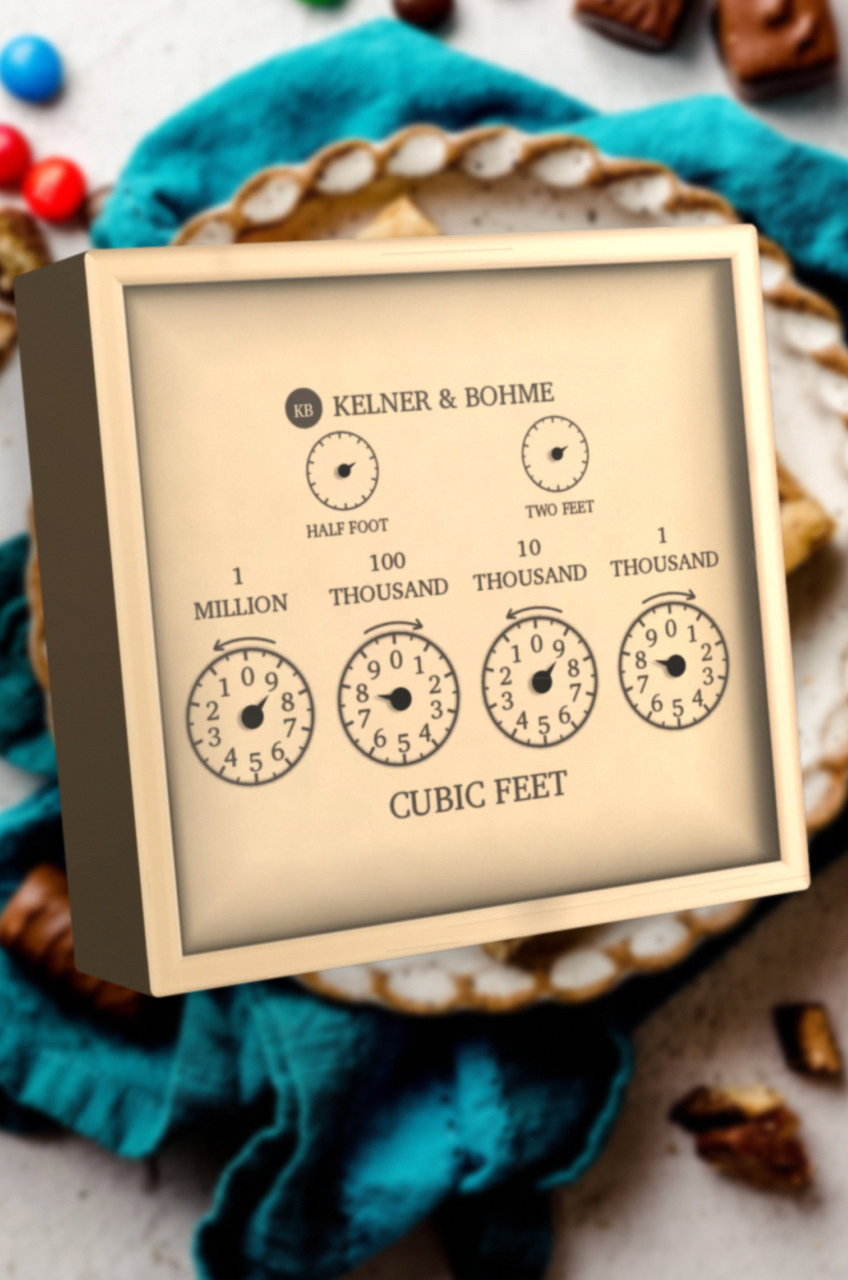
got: 878800 ft³
